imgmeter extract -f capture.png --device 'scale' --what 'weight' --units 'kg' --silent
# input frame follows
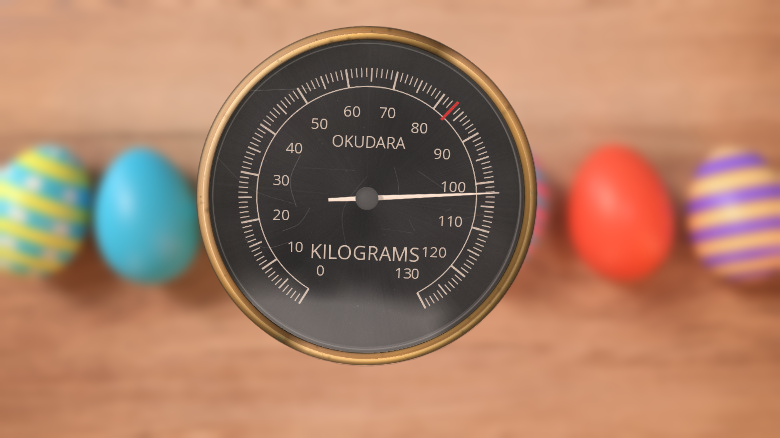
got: 102 kg
